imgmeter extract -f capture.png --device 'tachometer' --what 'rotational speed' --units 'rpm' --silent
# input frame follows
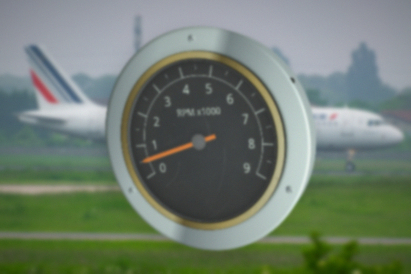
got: 500 rpm
